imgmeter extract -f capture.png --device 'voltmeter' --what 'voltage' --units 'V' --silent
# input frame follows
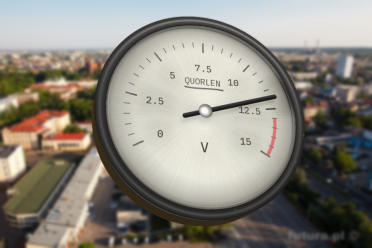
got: 12 V
